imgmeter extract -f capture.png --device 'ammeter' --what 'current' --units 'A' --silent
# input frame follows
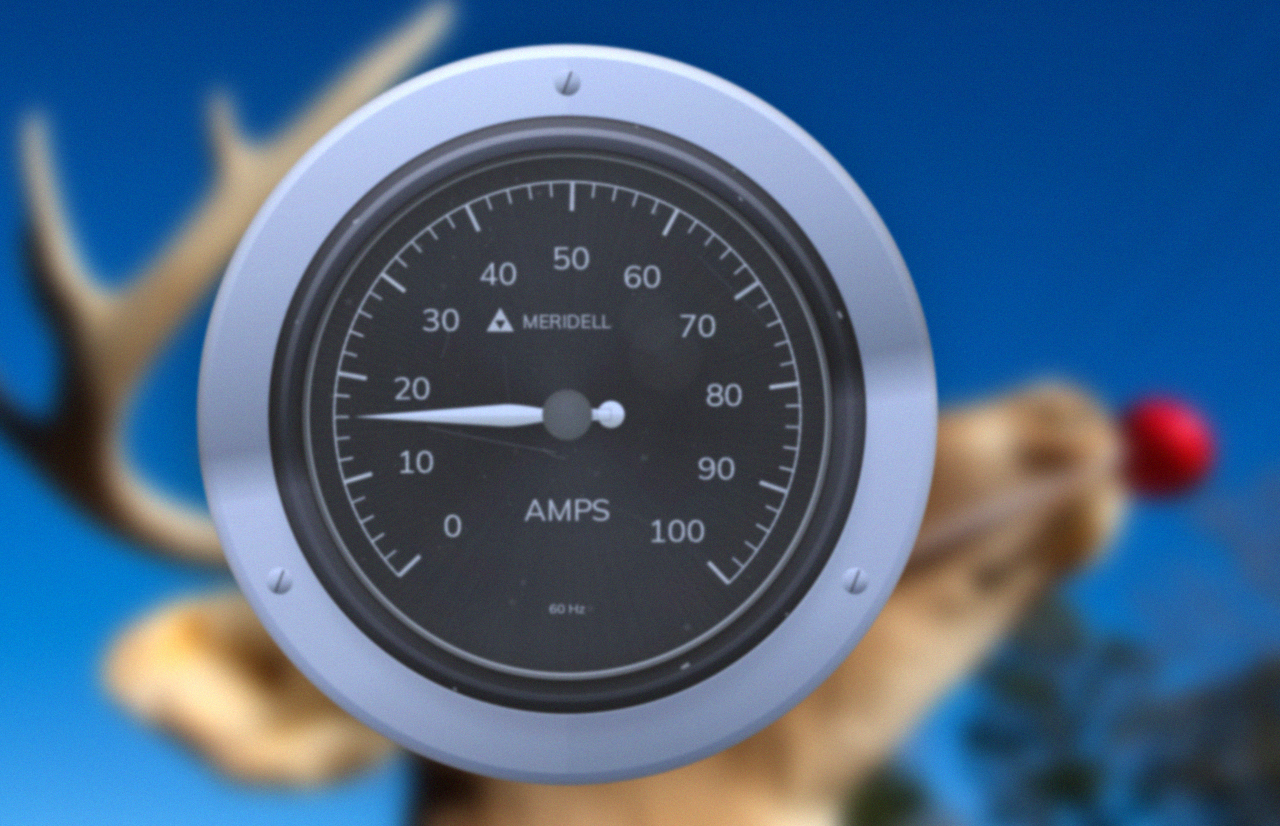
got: 16 A
